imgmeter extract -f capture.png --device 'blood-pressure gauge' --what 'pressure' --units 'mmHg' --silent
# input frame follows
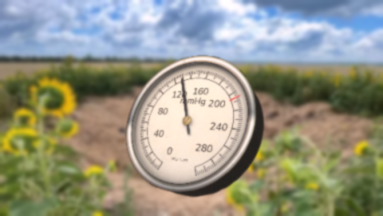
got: 130 mmHg
